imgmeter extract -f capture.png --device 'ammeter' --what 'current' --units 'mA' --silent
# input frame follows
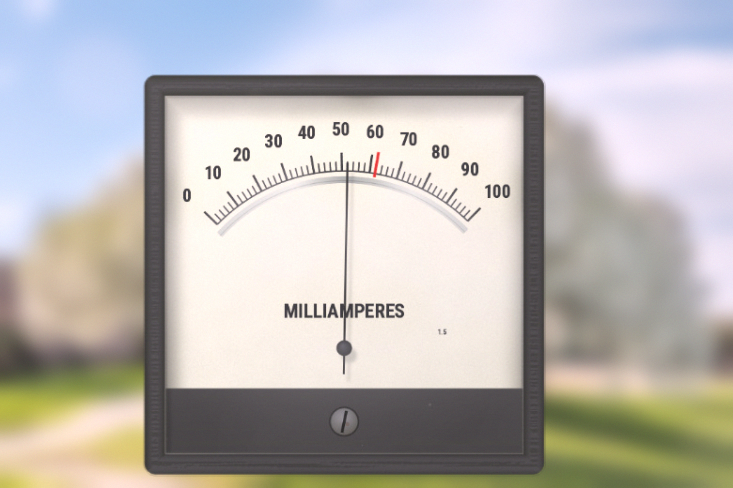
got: 52 mA
